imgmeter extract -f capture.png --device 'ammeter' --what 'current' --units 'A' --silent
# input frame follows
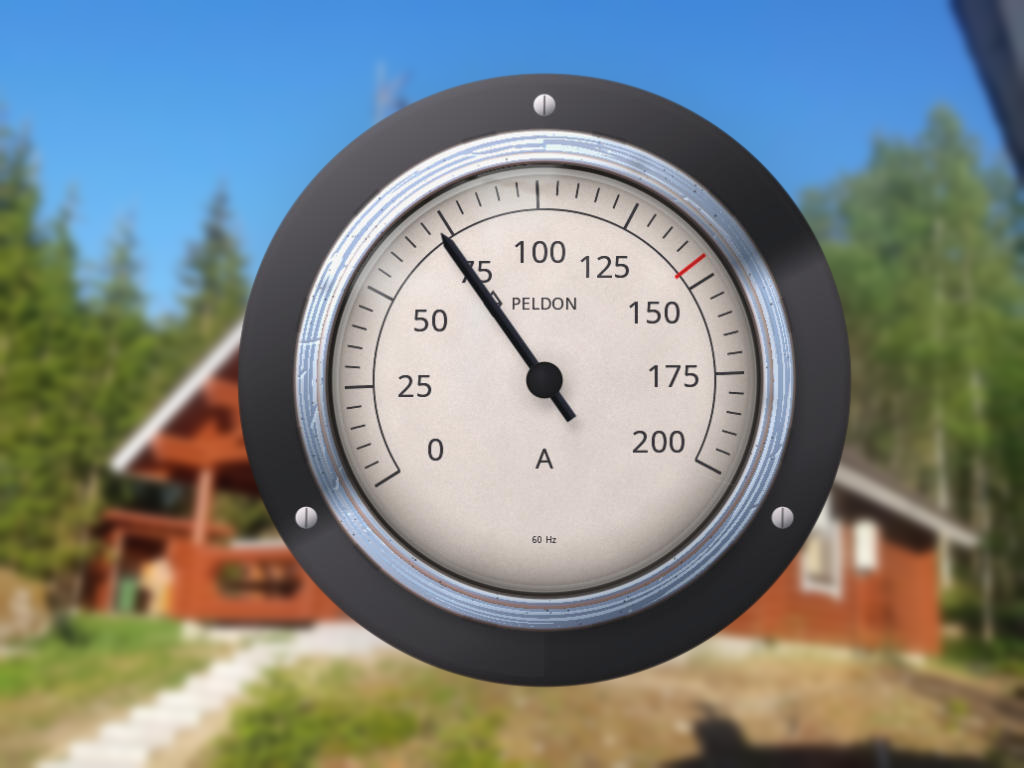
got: 72.5 A
